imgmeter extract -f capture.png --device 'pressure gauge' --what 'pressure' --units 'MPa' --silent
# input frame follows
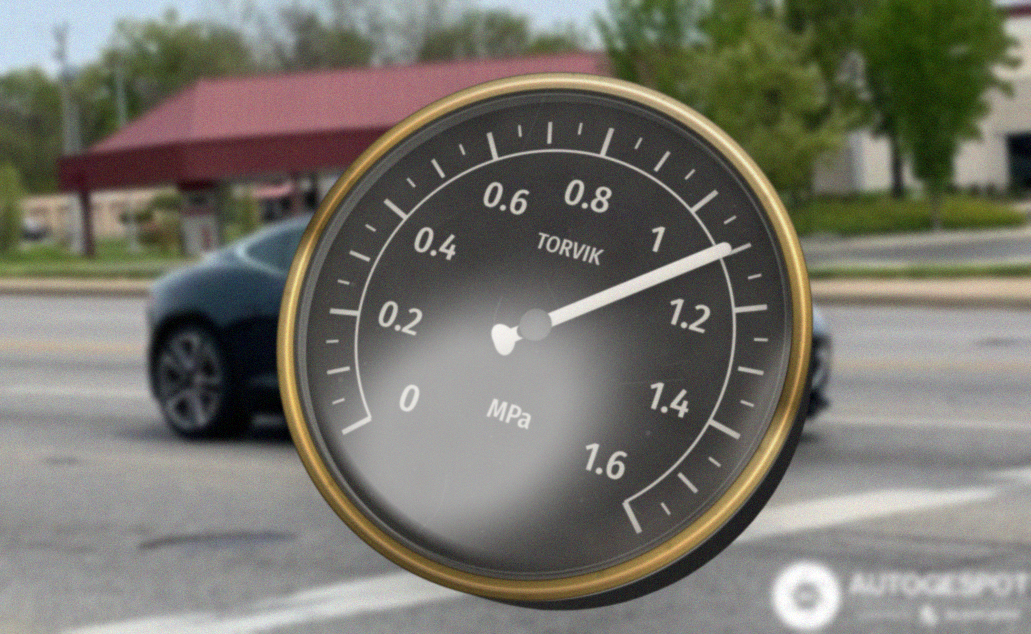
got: 1.1 MPa
